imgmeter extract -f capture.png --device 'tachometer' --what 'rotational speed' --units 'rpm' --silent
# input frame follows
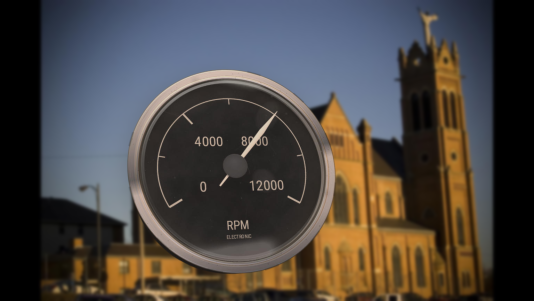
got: 8000 rpm
